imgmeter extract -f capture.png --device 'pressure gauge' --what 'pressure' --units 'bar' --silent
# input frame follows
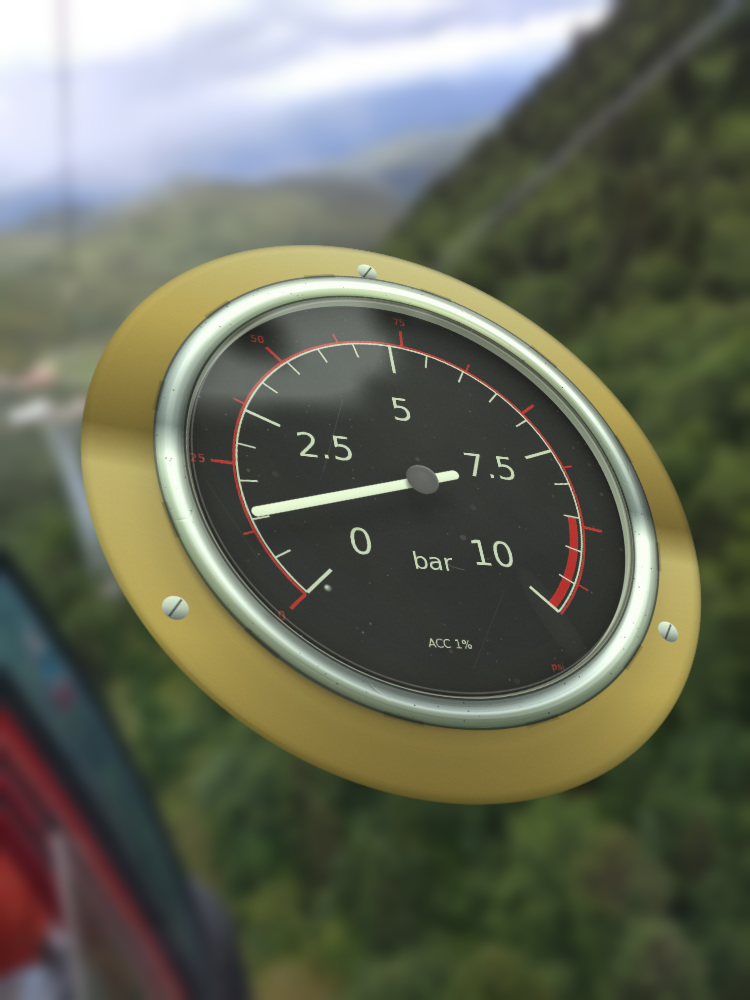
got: 1 bar
